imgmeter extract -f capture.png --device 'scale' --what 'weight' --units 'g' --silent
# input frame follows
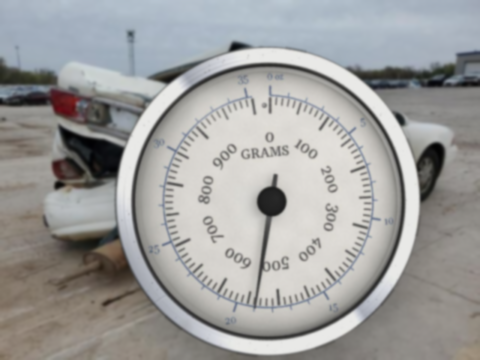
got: 540 g
